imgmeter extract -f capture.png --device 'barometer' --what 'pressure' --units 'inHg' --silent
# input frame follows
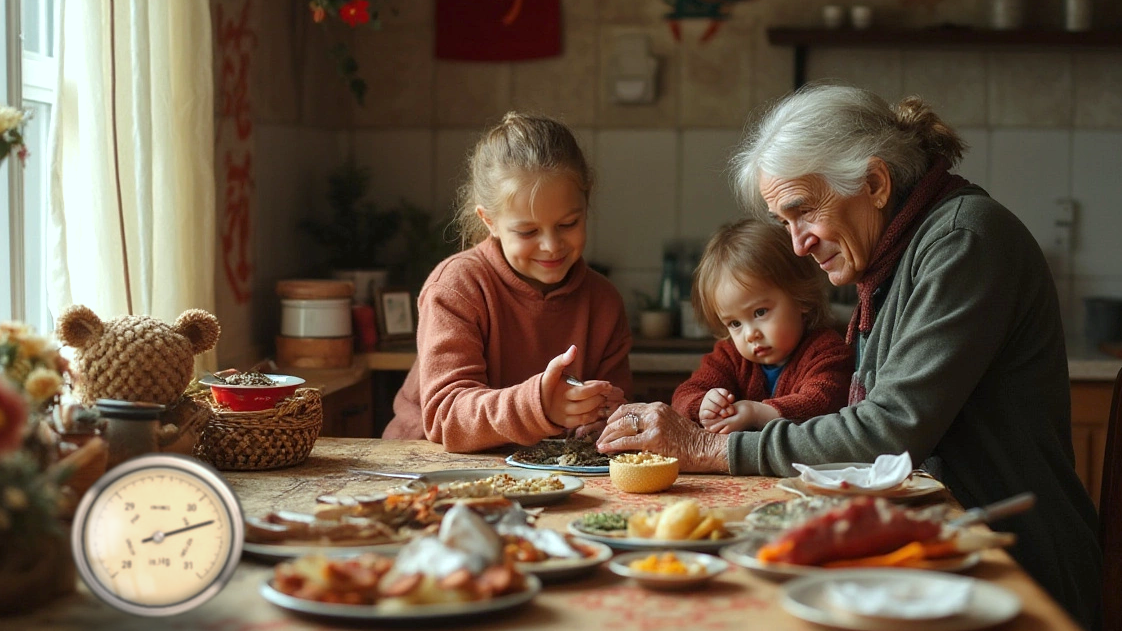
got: 30.3 inHg
